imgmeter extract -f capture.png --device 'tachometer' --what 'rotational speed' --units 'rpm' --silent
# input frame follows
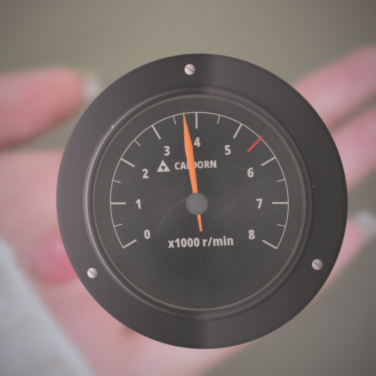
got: 3750 rpm
